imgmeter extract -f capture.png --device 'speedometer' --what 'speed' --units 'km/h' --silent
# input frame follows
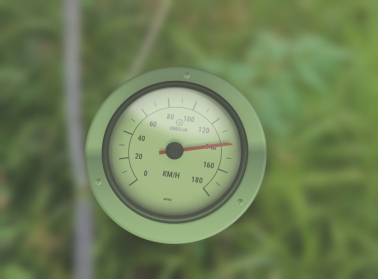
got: 140 km/h
